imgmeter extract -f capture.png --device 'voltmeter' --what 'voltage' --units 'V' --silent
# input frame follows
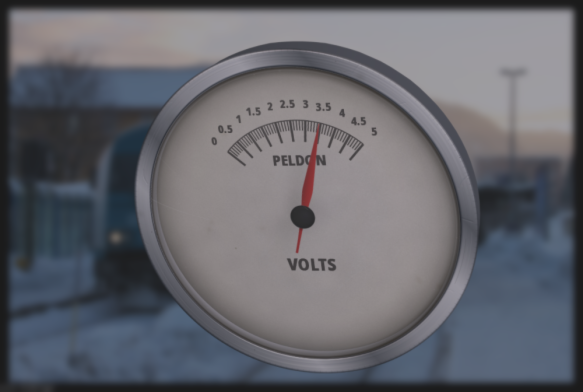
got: 3.5 V
